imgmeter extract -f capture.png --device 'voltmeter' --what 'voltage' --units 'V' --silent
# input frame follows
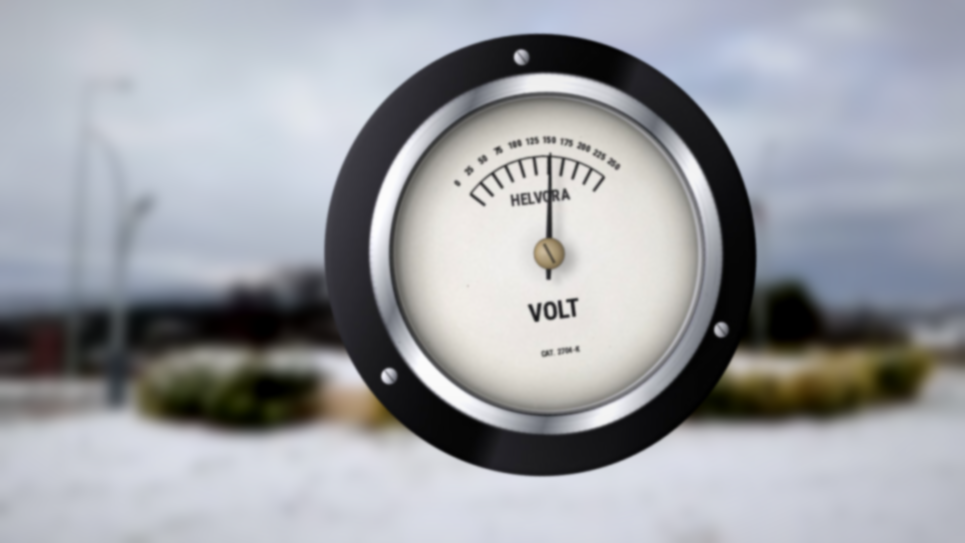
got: 150 V
